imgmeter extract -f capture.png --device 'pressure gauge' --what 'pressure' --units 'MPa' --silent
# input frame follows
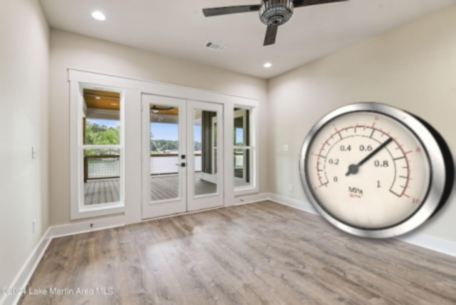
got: 0.7 MPa
